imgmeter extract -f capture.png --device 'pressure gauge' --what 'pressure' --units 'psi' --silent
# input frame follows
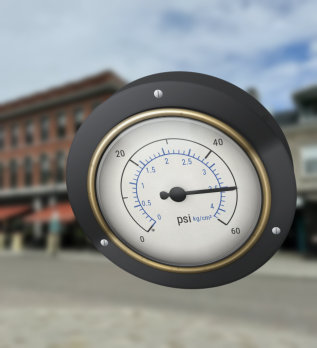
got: 50 psi
